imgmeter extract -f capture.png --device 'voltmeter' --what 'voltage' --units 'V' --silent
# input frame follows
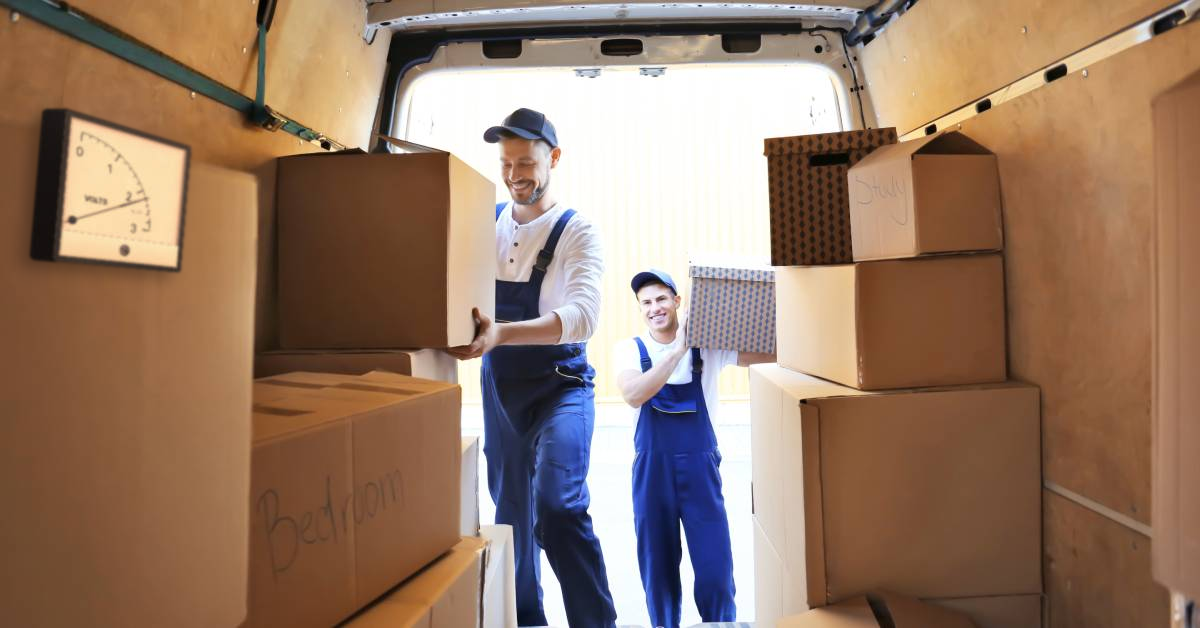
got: 2.2 V
